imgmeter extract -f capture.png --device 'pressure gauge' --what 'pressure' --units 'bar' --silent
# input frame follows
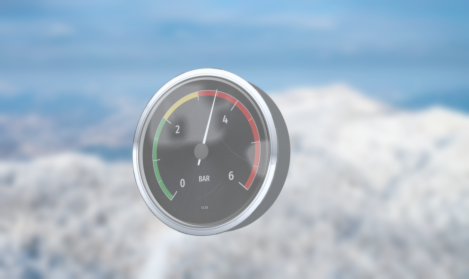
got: 3.5 bar
